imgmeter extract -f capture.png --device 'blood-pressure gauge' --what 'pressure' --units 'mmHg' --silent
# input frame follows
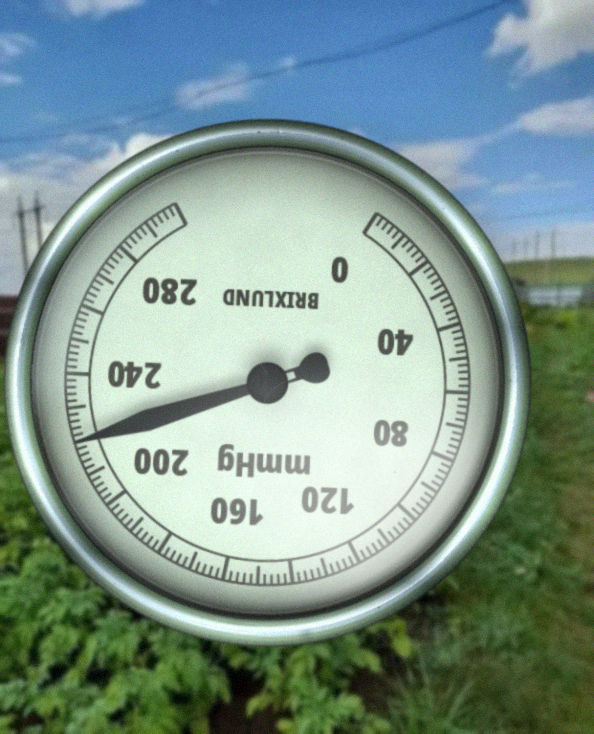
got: 220 mmHg
